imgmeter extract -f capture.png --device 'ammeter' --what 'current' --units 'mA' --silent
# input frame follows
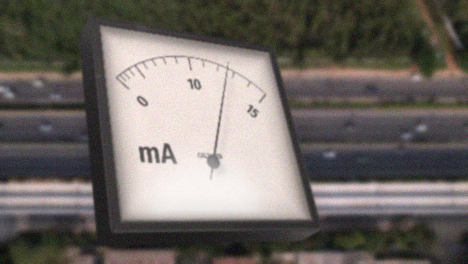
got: 12.5 mA
